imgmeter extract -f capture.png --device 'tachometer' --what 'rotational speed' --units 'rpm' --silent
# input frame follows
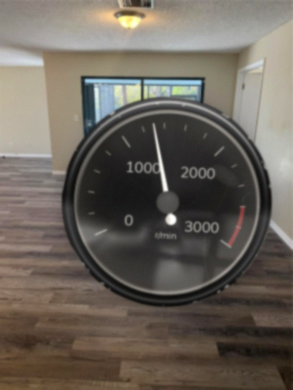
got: 1300 rpm
